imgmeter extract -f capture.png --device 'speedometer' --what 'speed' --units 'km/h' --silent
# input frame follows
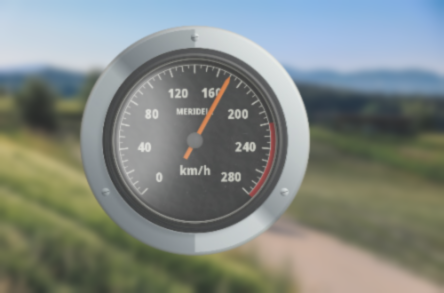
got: 170 km/h
